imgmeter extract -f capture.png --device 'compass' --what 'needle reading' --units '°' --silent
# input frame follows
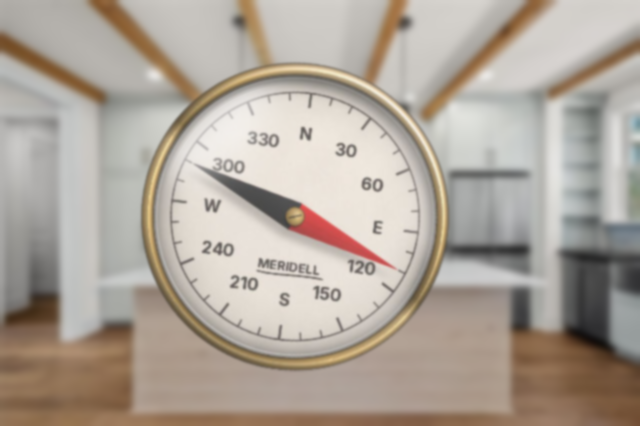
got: 110 °
